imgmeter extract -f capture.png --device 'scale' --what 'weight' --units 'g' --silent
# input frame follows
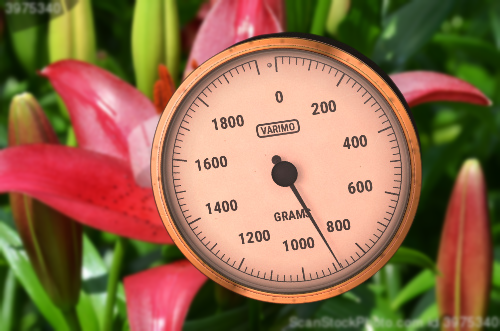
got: 880 g
